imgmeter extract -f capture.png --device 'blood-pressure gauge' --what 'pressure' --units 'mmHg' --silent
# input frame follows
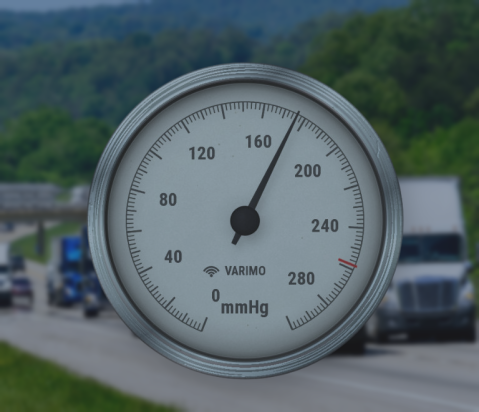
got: 176 mmHg
